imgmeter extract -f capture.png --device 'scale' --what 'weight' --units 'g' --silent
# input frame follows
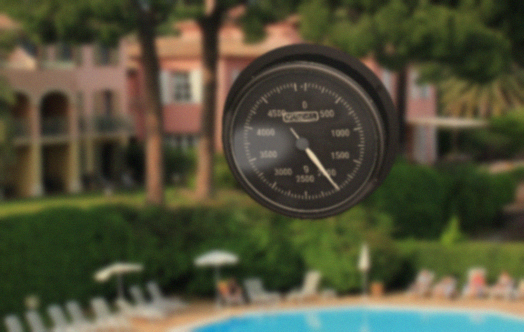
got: 2000 g
